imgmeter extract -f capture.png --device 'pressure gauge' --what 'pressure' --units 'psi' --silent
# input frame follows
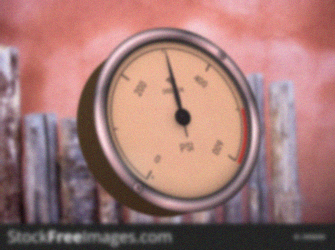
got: 300 psi
